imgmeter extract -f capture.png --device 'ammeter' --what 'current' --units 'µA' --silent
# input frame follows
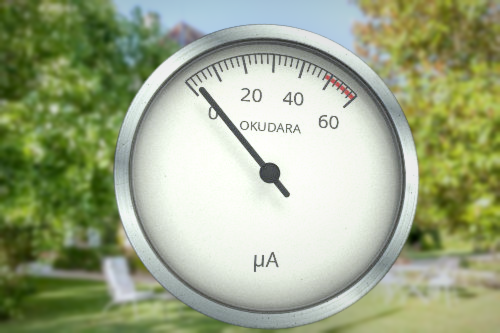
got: 2 µA
